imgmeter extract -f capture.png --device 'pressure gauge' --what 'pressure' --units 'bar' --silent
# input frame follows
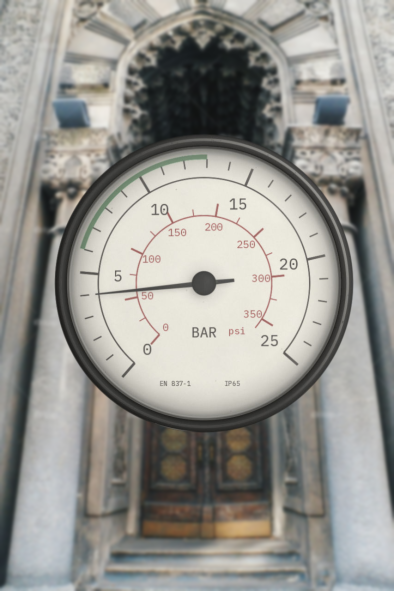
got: 4 bar
